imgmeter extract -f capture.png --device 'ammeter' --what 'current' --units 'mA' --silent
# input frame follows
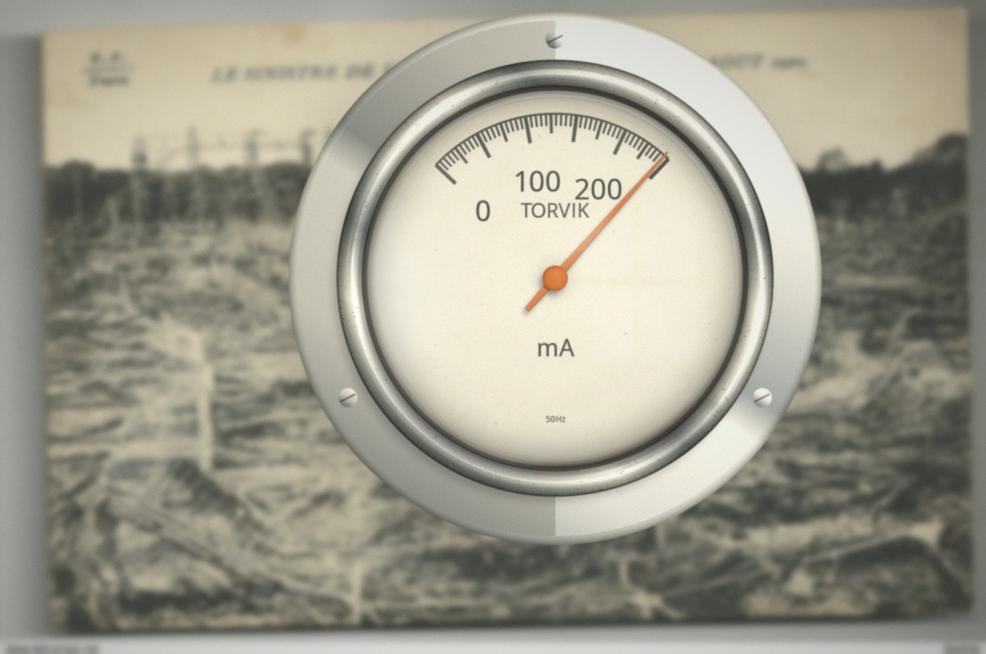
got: 245 mA
